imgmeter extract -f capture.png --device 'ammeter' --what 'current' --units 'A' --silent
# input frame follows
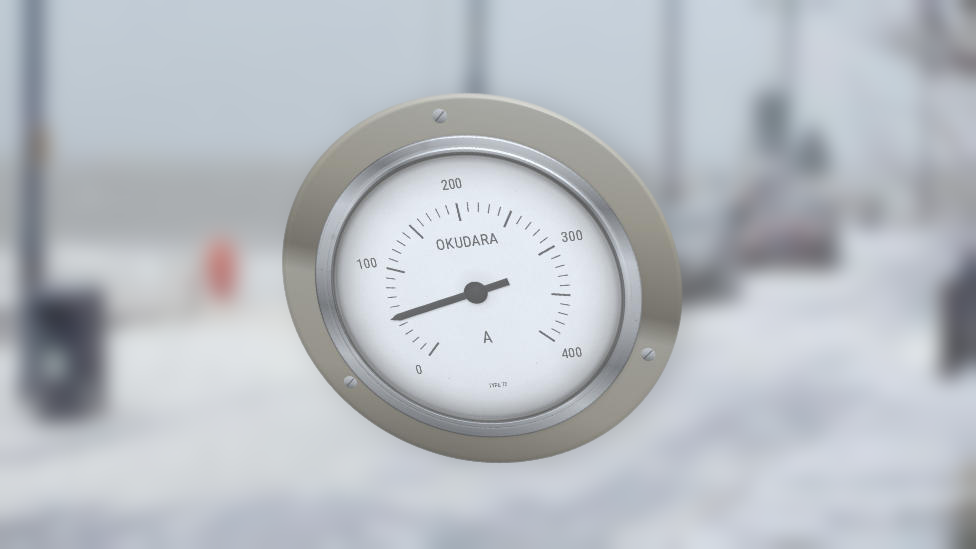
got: 50 A
